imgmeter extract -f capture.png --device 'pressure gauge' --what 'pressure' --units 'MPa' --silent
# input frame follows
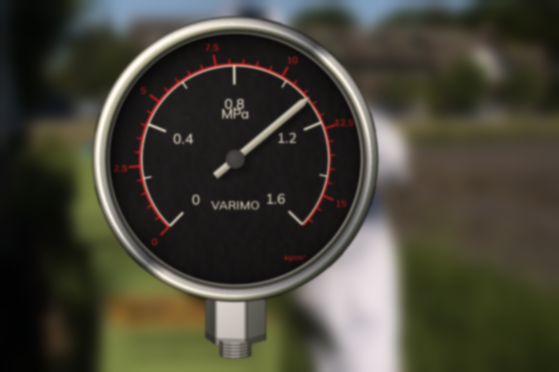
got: 1.1 MPa
